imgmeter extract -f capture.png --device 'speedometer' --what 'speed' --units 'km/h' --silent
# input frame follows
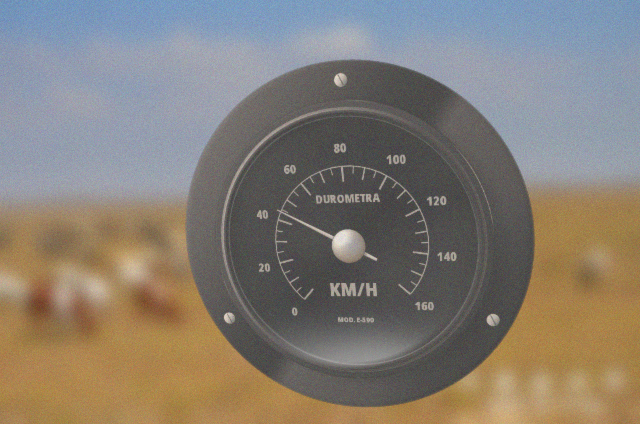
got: 45 km/h
